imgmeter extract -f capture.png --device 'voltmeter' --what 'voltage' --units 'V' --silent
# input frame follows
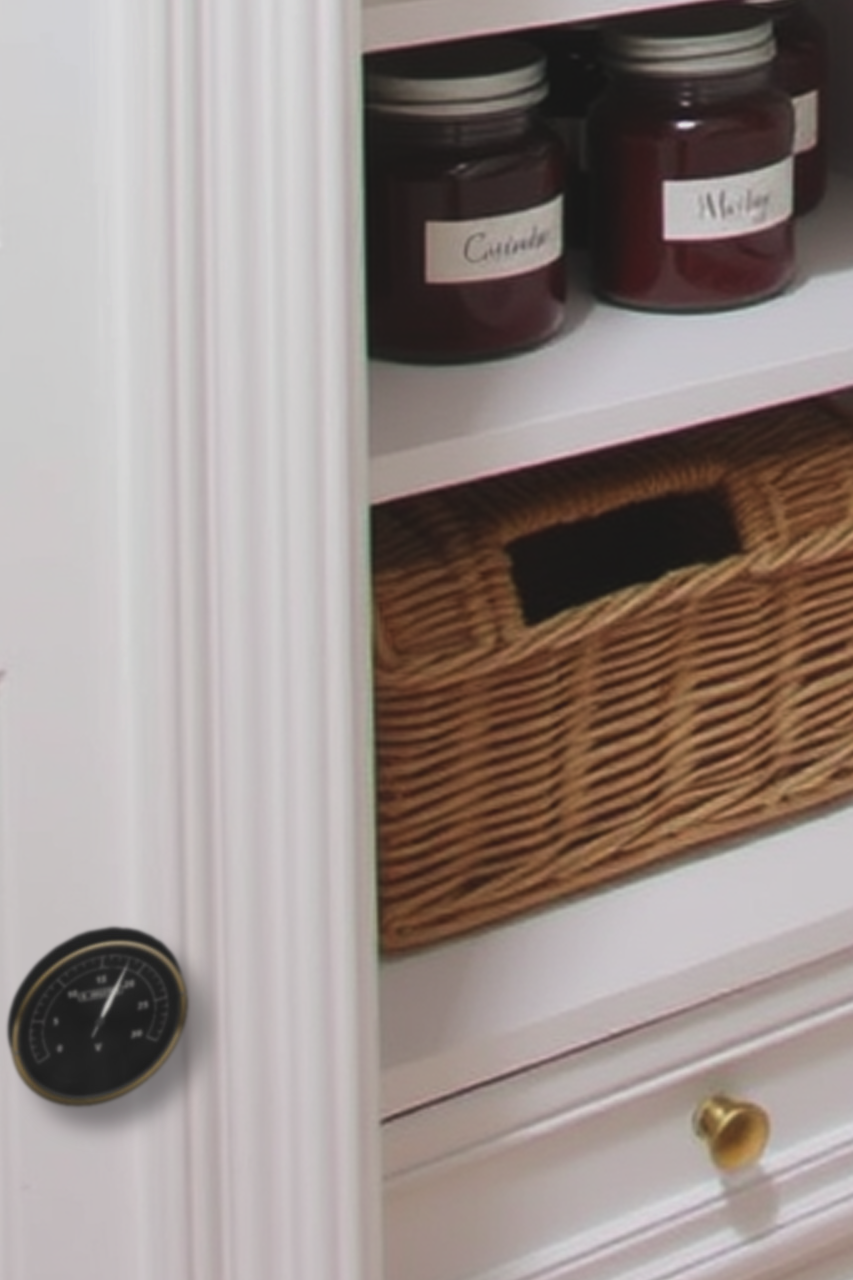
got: 18 V
